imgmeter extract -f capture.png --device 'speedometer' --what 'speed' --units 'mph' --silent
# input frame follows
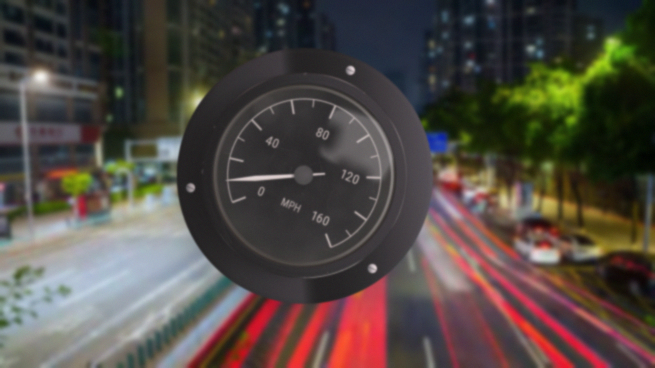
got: 10 mph
